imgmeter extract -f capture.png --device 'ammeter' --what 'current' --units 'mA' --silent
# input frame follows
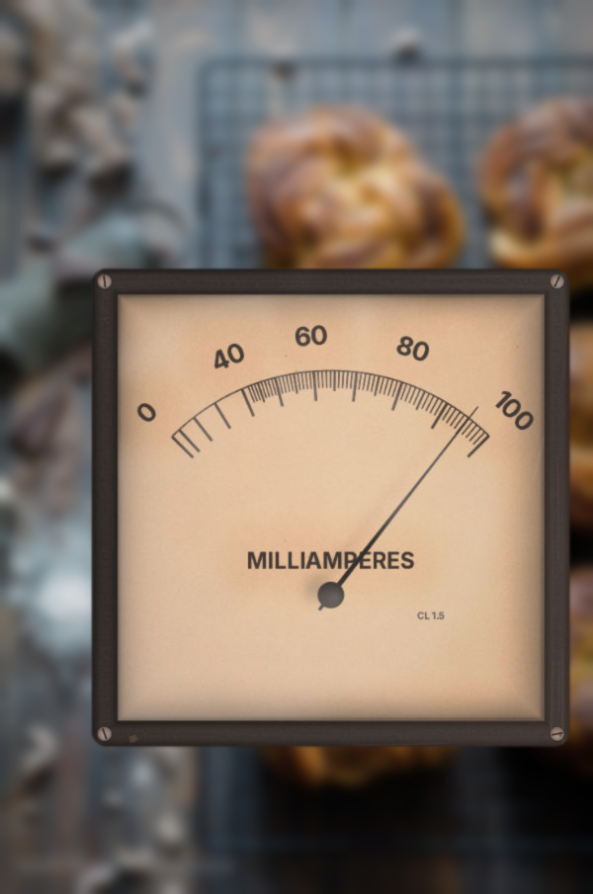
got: 95 mA
